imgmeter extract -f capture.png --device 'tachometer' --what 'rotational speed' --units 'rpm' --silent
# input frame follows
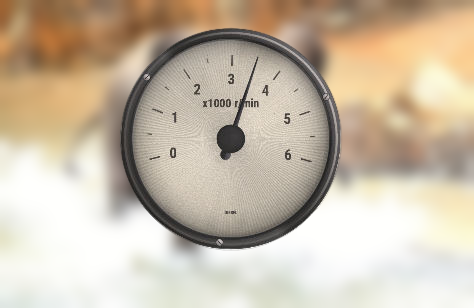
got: 3500 rpm
